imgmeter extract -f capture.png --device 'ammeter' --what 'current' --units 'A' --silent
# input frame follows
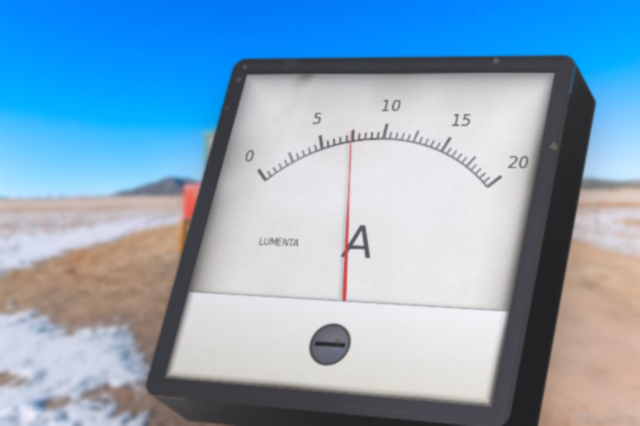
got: 7.5 A
